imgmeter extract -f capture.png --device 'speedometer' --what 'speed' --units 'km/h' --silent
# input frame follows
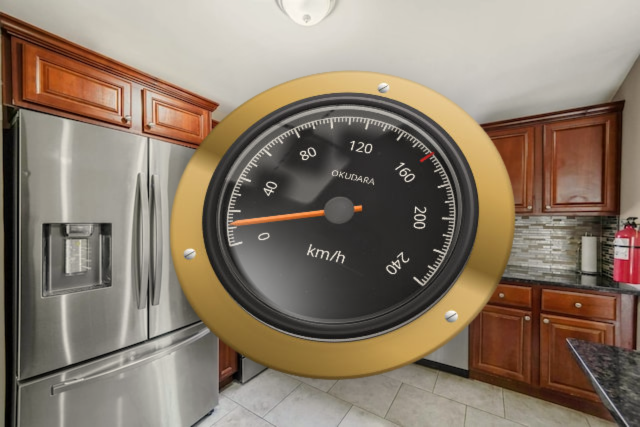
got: 10 km/h
